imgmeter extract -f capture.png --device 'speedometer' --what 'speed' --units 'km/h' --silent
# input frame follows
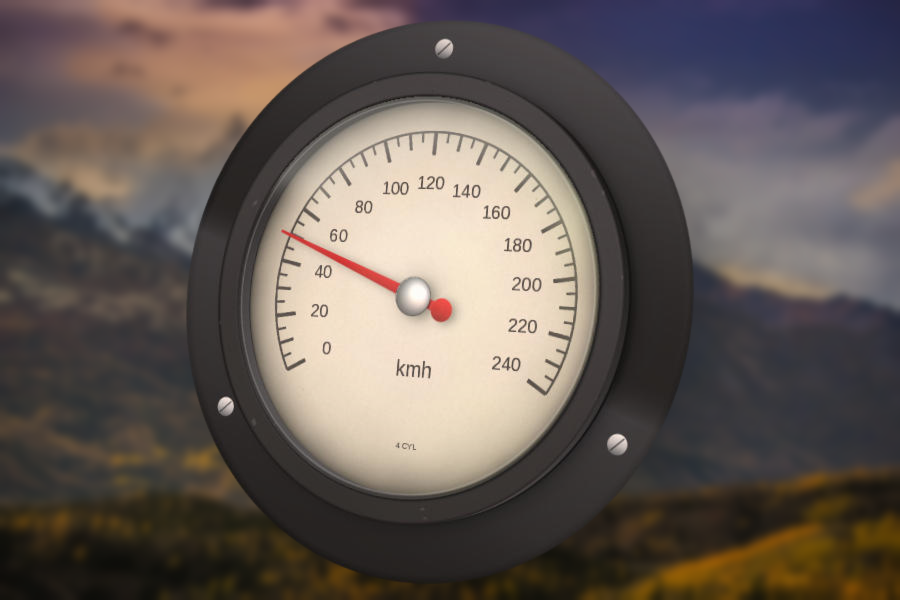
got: 50 km/h
